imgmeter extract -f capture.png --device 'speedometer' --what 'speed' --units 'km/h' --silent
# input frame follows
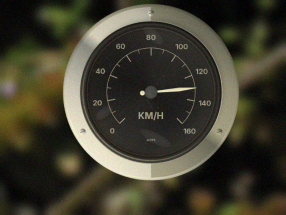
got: 130 km/h
